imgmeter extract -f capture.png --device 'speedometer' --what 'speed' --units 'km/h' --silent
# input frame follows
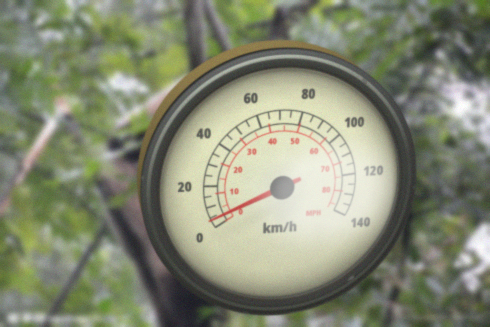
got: 5 km/h
